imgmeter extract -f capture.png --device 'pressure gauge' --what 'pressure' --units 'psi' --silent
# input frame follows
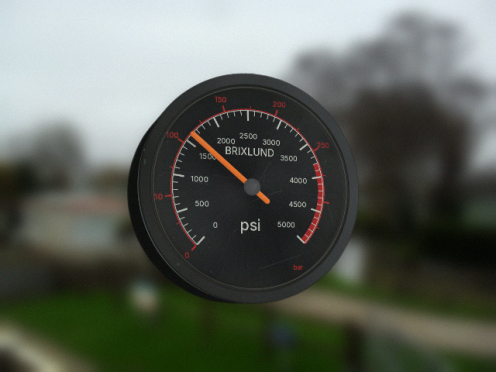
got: 1600 psi
